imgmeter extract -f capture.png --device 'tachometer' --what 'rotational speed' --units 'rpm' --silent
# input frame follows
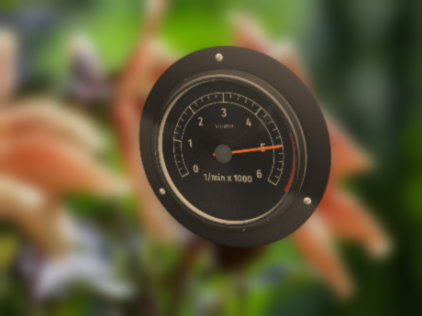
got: 5000 rpm
